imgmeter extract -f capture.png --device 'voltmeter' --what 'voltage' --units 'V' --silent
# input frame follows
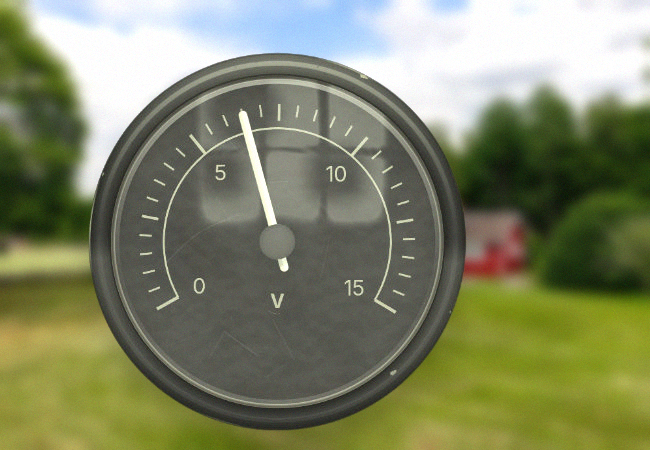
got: 6.5 V
